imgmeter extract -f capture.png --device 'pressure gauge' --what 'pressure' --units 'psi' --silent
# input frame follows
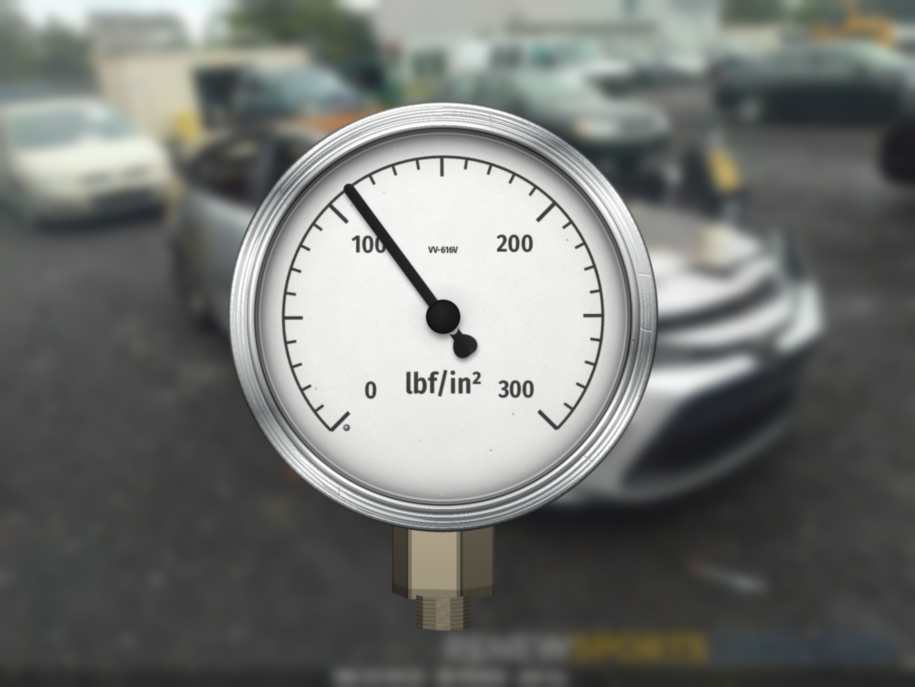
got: 110 psi
